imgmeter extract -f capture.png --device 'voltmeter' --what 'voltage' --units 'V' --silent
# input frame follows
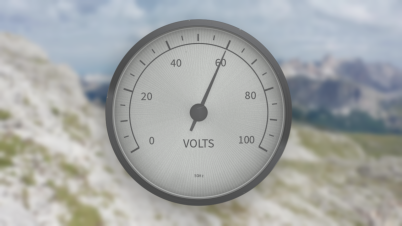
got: 60 V
